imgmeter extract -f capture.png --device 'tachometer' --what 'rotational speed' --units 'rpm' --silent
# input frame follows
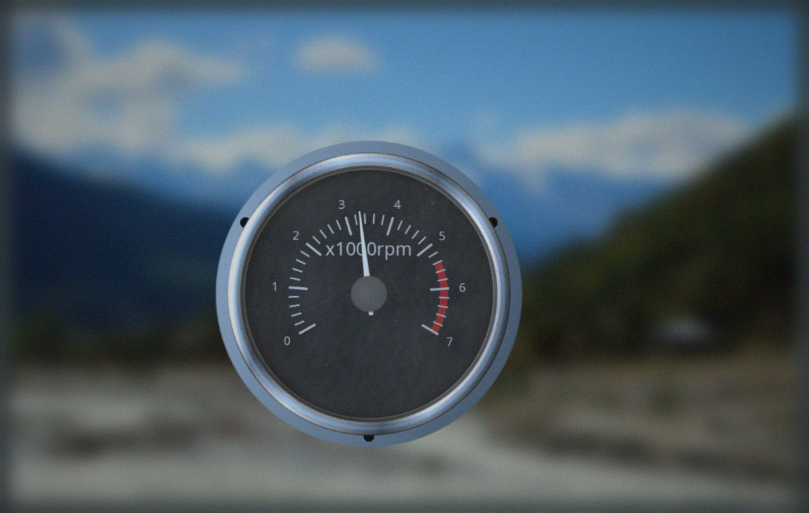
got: 3300 rpm
